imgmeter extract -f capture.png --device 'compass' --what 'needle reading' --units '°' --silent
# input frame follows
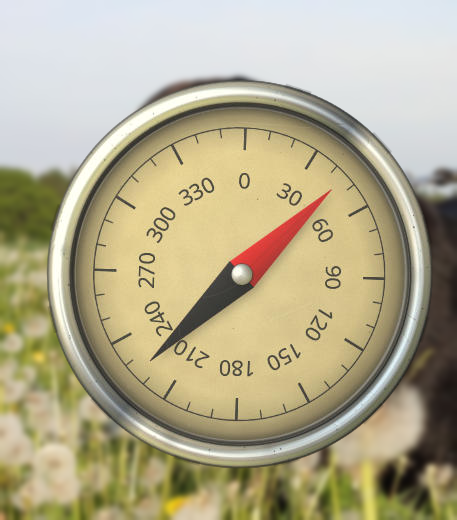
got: 45 °
